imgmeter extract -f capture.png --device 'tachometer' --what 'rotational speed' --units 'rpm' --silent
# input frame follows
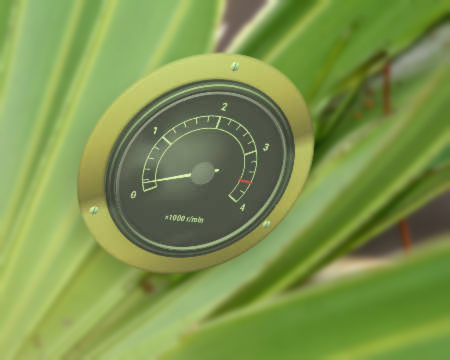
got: 200 rpm
